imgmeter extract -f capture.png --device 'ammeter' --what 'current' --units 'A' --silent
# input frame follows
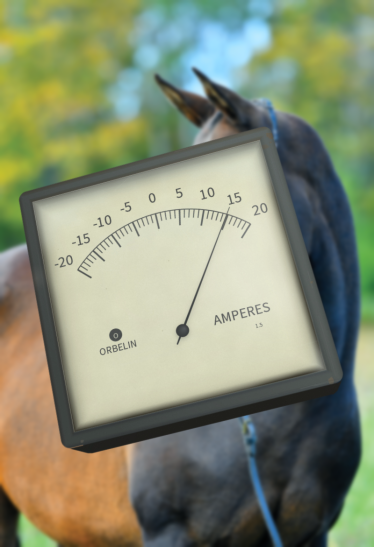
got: 15 A
